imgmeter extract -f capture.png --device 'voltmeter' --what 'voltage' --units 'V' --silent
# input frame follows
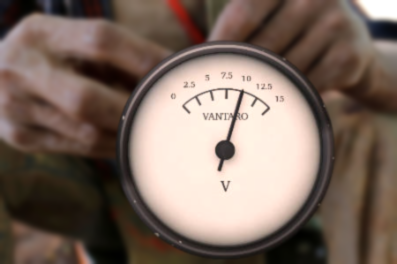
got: 10 V
